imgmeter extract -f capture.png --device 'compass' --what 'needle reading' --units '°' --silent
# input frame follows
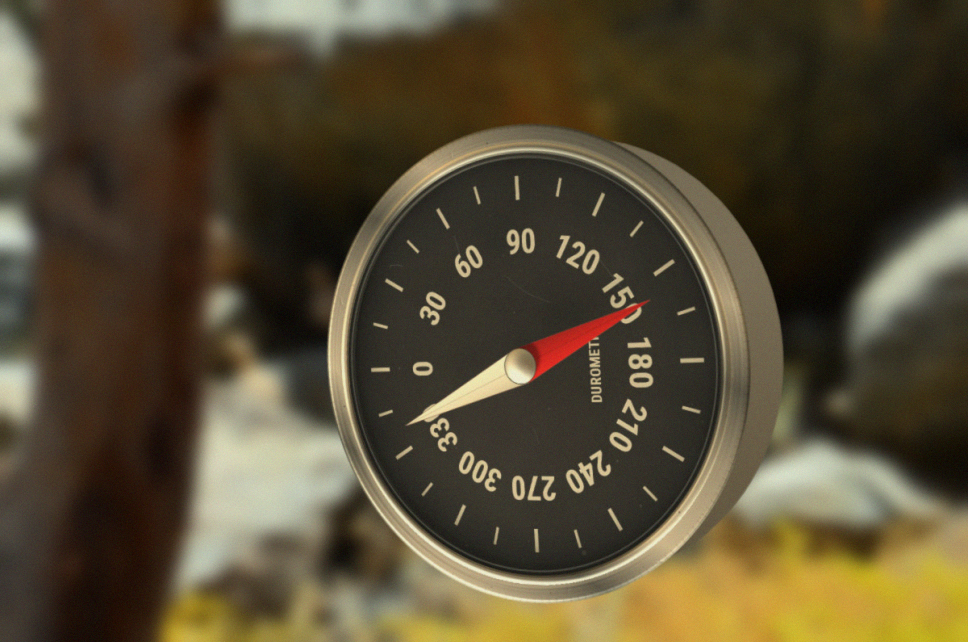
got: 157.5 °
